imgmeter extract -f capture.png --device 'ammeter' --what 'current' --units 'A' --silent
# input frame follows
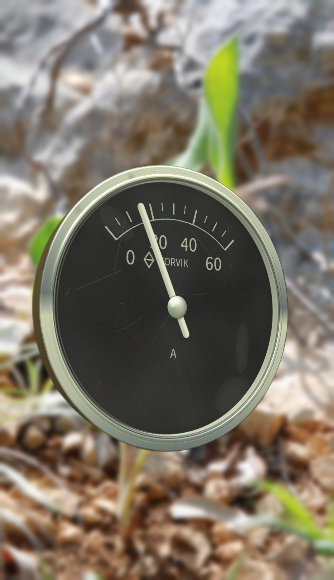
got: 15 A
